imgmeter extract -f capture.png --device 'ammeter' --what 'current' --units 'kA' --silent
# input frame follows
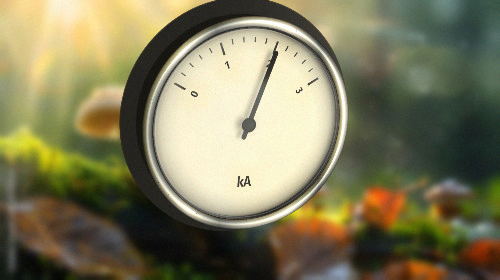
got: 2 kA
